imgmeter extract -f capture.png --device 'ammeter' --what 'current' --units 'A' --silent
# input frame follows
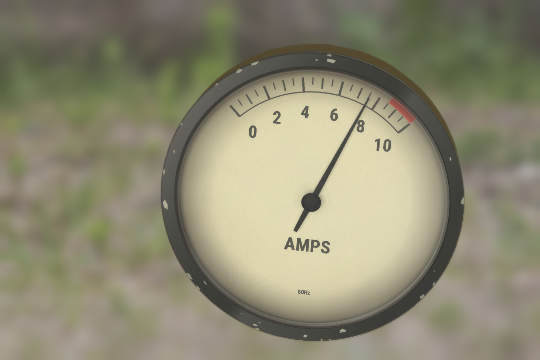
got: 7.5 A
